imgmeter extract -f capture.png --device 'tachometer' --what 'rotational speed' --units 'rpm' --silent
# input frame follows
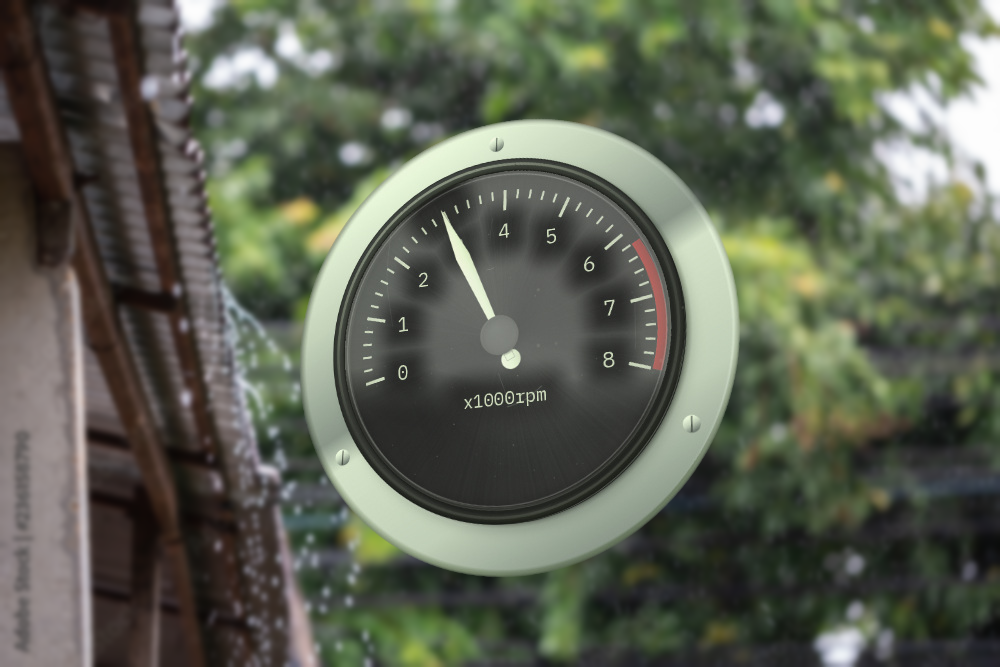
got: 3000 rpm
